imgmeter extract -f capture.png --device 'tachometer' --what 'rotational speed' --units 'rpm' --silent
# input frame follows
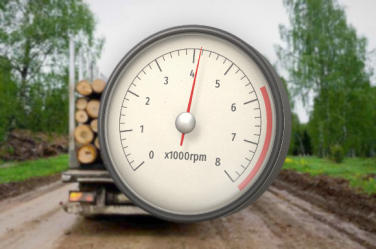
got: 4200 rpm
